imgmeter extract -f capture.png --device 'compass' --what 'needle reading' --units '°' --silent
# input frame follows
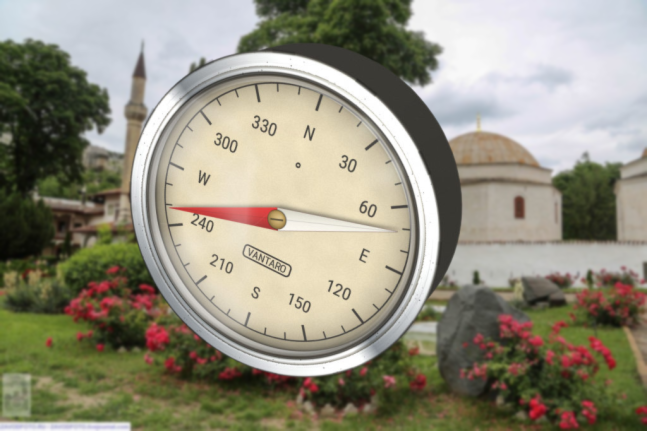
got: 250 °
